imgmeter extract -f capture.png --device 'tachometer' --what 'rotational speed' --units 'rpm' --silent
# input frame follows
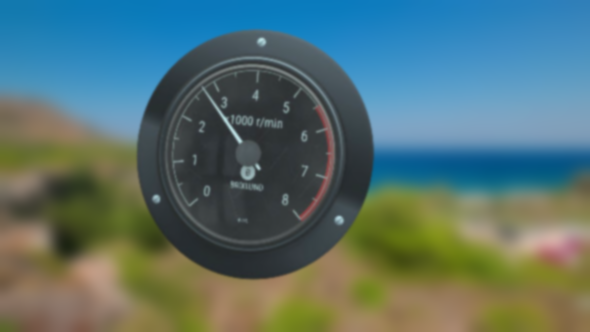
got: 2750 rpm
